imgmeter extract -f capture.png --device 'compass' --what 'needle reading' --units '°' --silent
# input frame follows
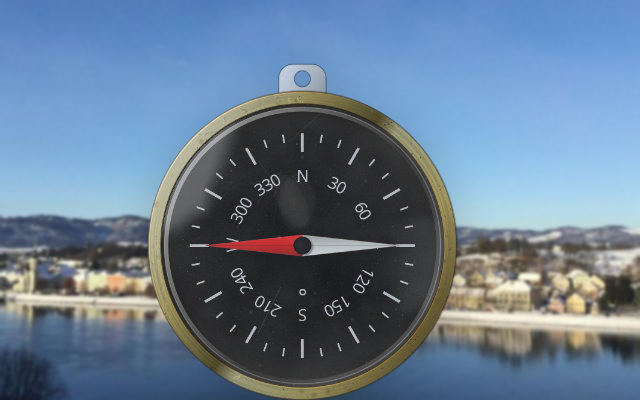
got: 270 °
